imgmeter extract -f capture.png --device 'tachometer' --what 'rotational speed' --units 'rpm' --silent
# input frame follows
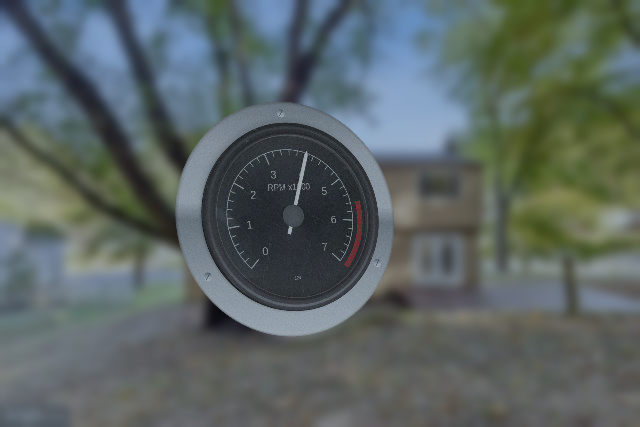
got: 4000 rpm
